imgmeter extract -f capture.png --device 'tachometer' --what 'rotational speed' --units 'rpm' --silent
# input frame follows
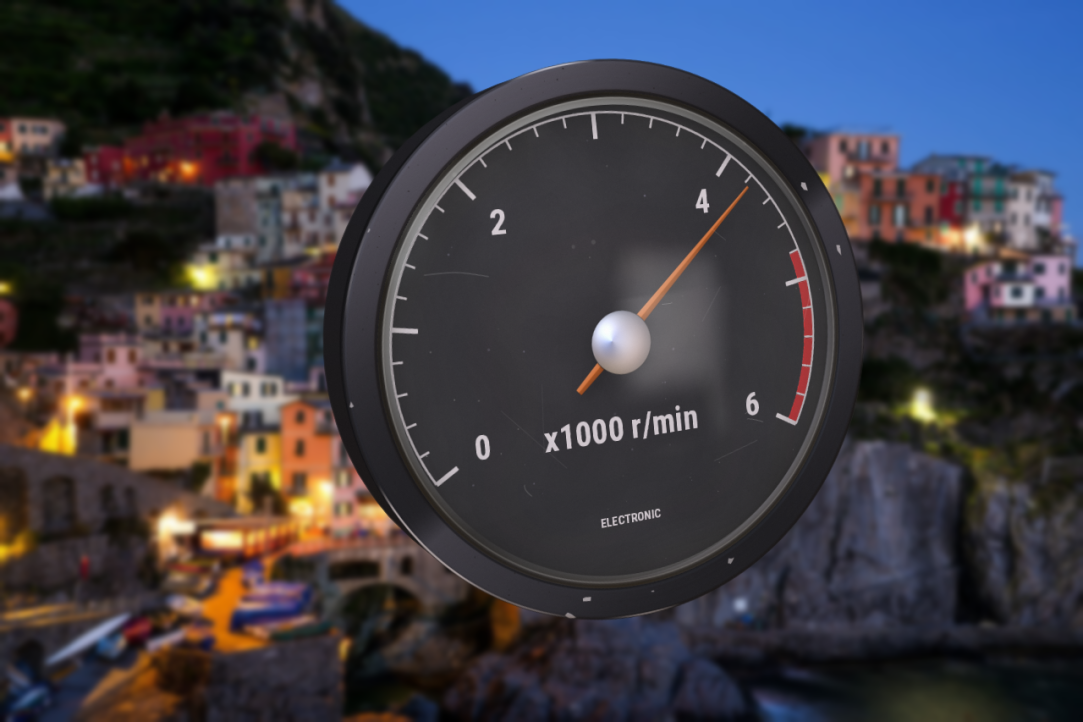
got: 4200 rpm
